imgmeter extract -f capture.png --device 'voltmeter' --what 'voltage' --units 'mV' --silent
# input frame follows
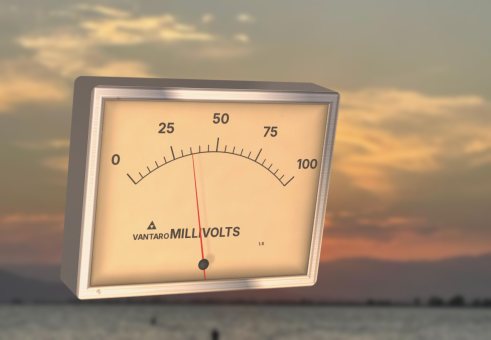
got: 35 mV
